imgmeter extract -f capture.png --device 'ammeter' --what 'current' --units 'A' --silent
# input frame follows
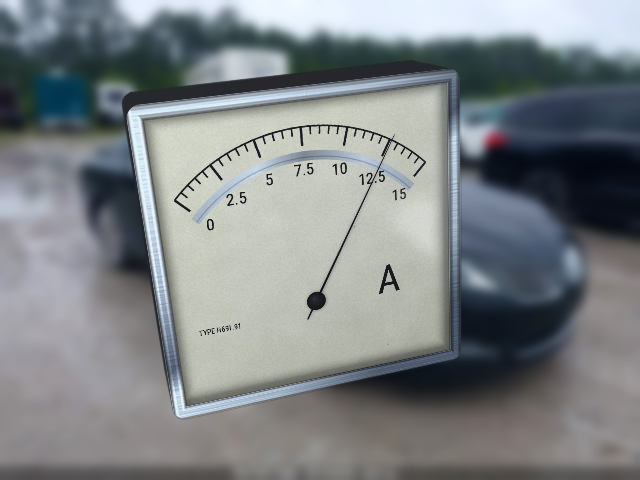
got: 12.5 A
